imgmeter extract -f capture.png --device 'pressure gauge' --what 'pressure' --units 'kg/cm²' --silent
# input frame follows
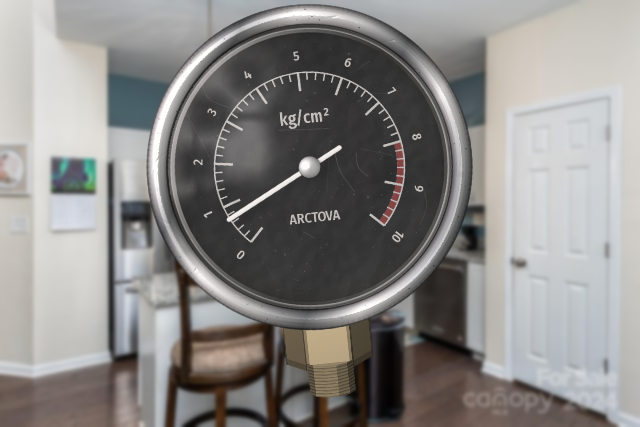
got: 0.7 kg/cm²
